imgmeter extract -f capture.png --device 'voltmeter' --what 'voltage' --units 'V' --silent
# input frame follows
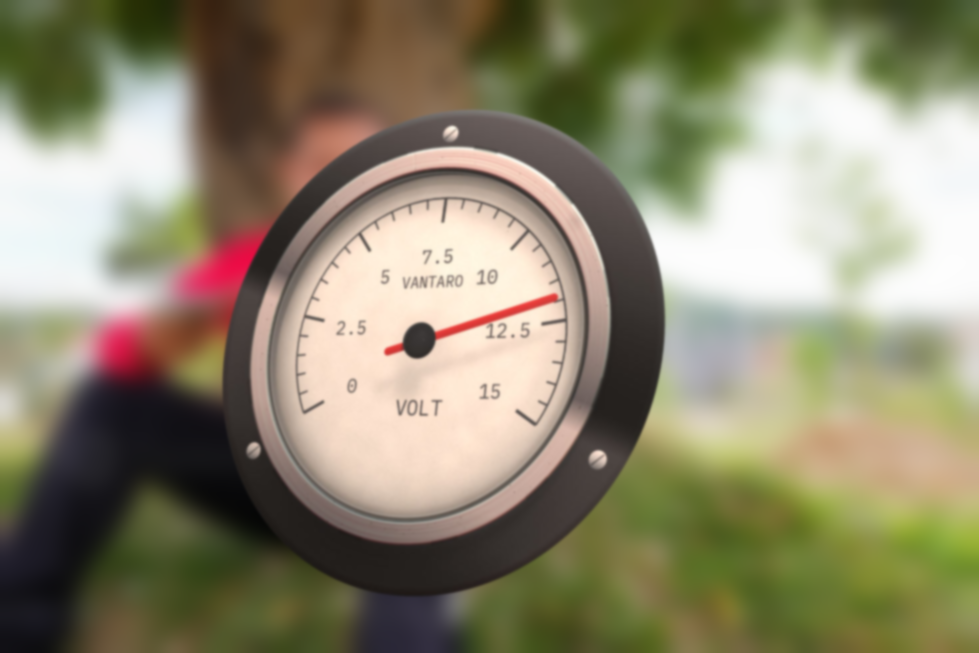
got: 12 V
